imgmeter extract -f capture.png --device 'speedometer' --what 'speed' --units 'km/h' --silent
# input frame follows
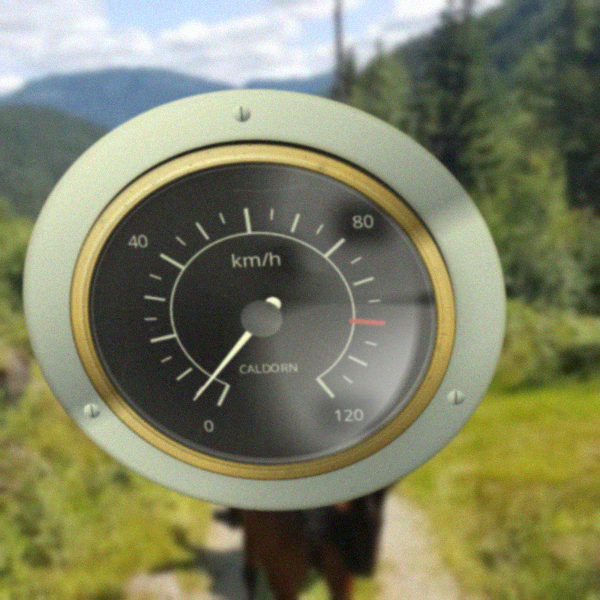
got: 5 km/h
